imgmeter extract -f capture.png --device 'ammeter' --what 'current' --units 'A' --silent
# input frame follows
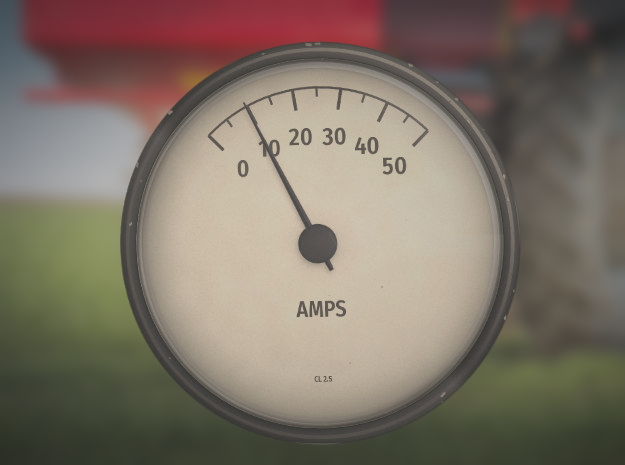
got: 10 A
